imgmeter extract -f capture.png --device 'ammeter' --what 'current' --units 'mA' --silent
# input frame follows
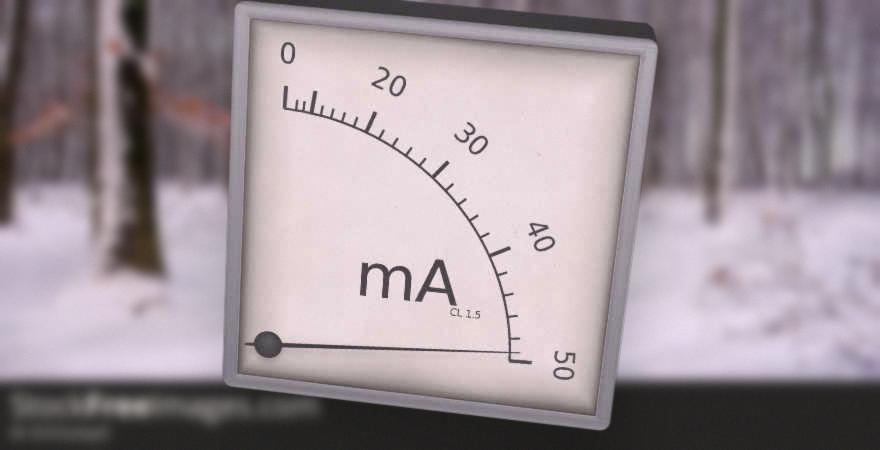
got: 49 mA
